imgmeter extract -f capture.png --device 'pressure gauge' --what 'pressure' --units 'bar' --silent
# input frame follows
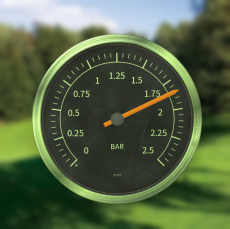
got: 1.85 bar
